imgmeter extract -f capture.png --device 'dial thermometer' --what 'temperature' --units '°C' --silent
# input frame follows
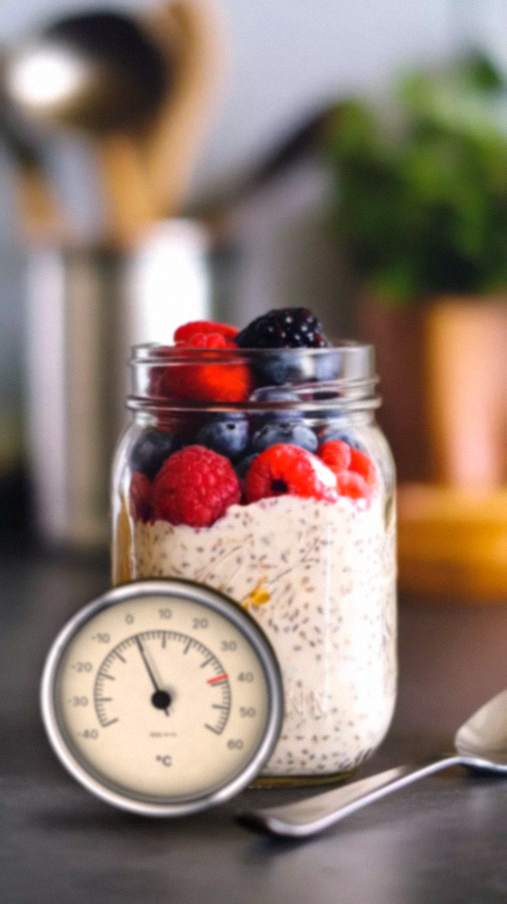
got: 0 °C
